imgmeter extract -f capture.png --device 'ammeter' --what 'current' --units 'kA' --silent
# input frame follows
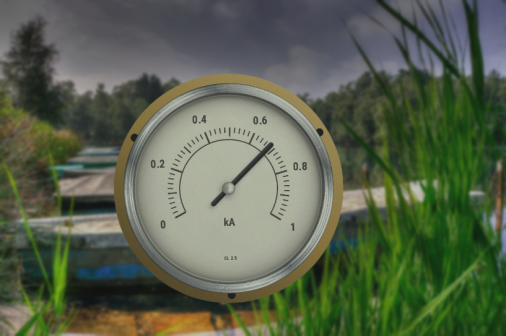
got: 0.68 kA
